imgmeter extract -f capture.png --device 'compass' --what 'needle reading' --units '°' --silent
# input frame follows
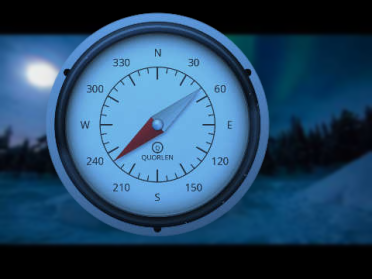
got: 230 °
